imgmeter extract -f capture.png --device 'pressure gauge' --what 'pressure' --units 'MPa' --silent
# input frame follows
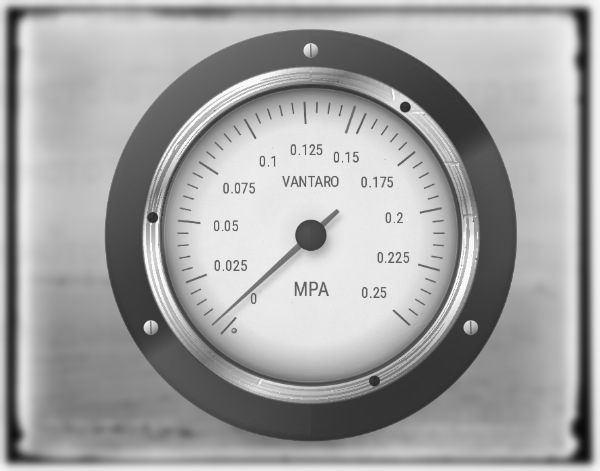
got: 0.005 MPa
